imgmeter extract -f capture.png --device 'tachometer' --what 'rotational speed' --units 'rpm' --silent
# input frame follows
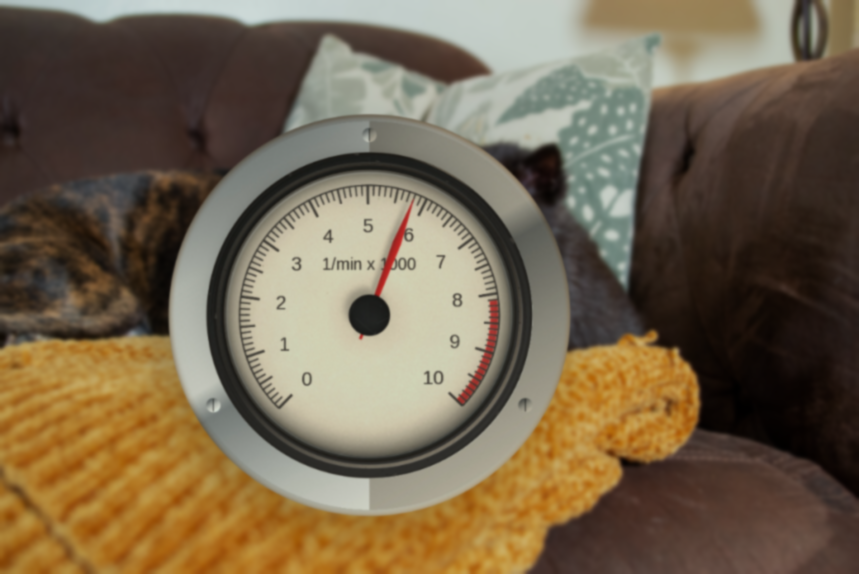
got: 5800 rpm
